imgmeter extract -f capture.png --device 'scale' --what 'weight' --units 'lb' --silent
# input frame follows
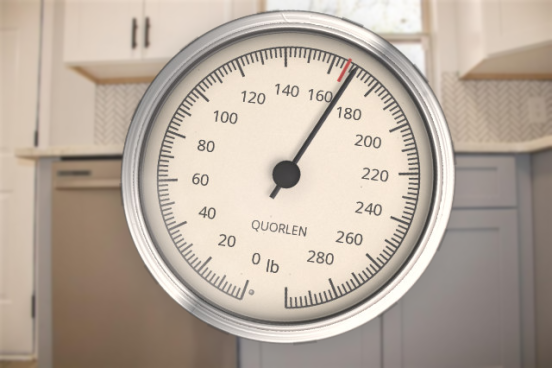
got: 170 lb
